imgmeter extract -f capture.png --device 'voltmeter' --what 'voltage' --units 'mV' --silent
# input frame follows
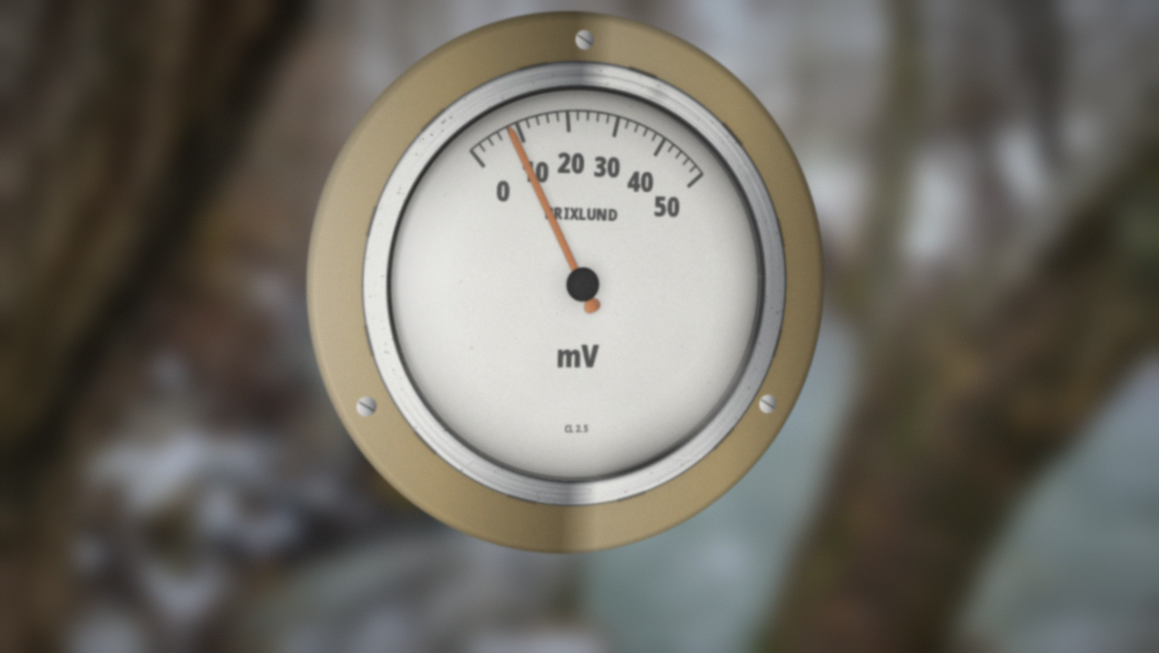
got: 8 mV
